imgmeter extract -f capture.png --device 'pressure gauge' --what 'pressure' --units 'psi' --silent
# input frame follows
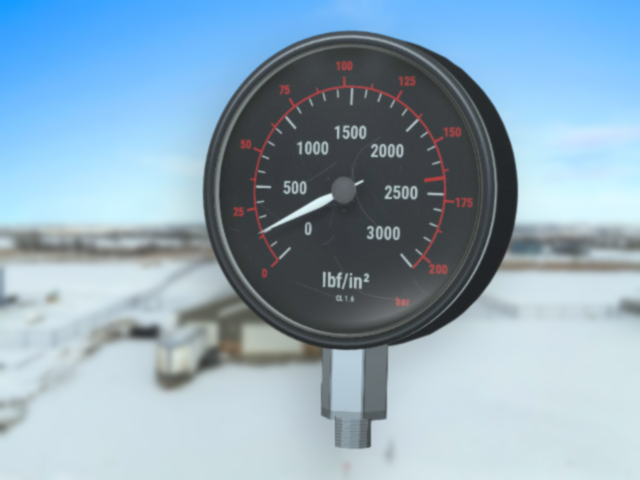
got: 200 psi
